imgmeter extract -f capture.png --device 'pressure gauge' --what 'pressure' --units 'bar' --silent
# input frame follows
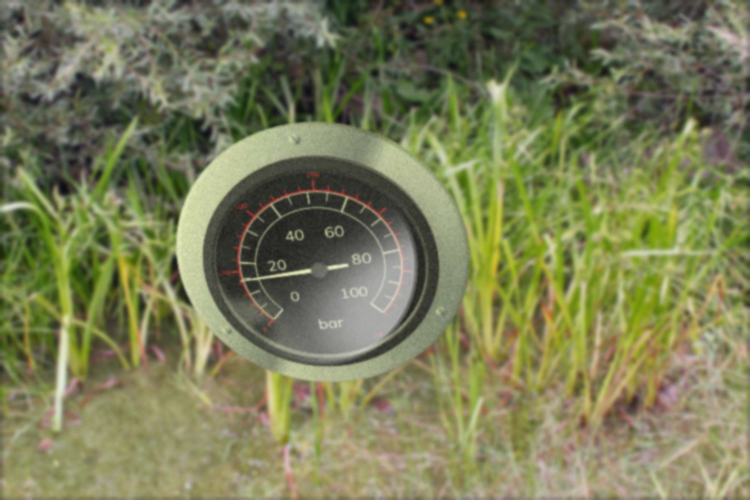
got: 15 bar
